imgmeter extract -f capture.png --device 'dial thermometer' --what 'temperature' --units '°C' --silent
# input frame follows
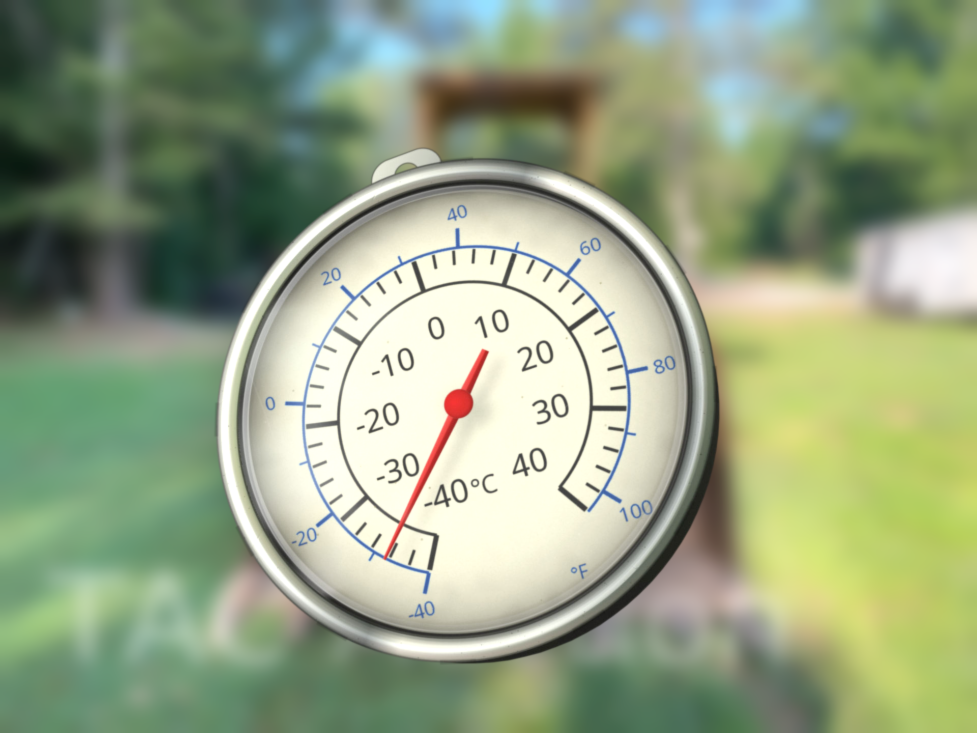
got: -36 °C
